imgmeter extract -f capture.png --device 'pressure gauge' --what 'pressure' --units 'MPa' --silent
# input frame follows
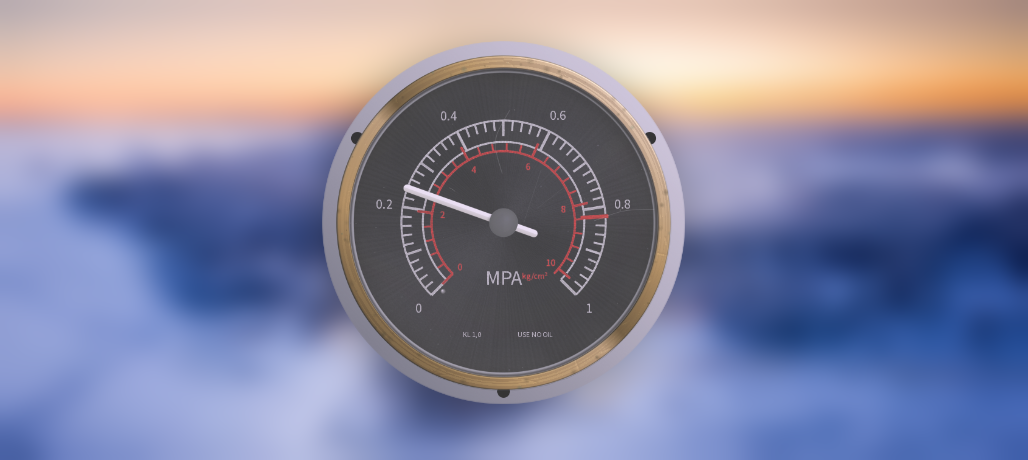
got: 0.24 MPa
